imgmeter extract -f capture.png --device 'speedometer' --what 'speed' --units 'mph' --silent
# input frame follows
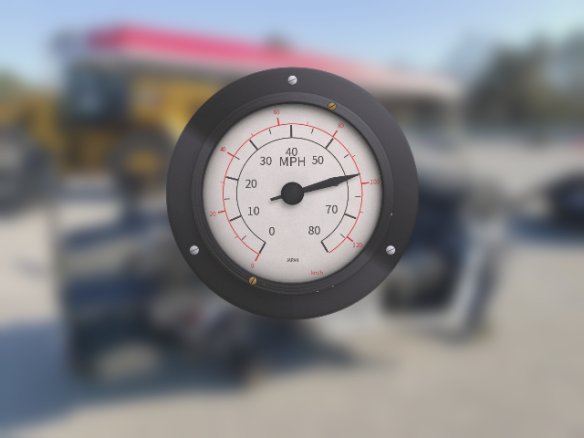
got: 60 mph
